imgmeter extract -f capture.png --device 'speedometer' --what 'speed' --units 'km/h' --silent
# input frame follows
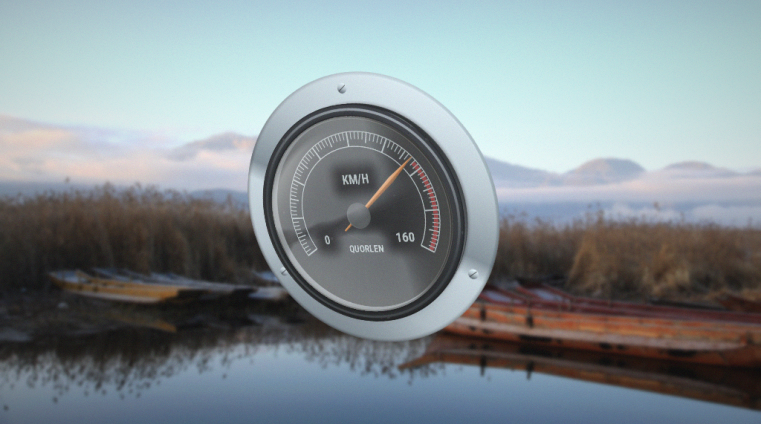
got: 114 km/h
